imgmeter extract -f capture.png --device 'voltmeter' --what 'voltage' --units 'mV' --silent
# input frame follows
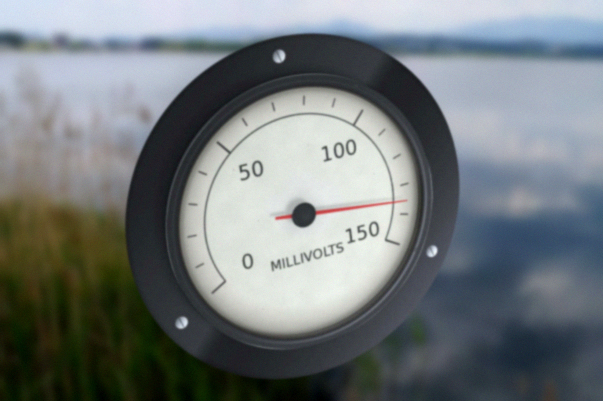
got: 135 mV
